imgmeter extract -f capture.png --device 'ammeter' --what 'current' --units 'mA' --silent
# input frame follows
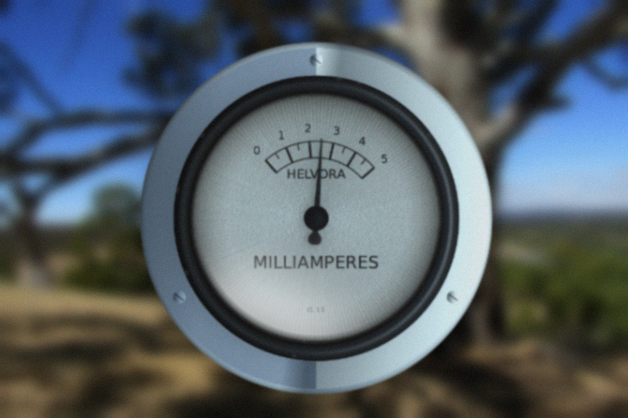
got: 2.5 mA
